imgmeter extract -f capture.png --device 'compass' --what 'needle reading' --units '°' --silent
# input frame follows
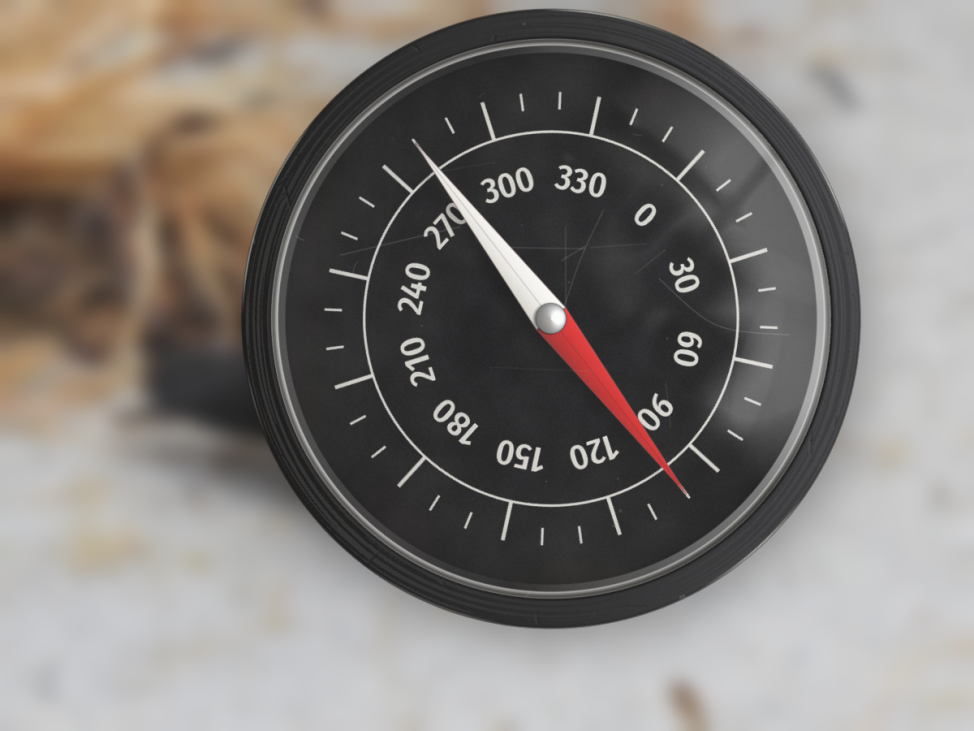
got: 100 °
